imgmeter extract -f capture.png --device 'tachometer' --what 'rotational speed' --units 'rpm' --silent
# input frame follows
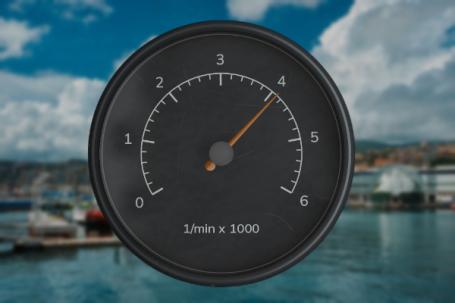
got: 4100 rpm
